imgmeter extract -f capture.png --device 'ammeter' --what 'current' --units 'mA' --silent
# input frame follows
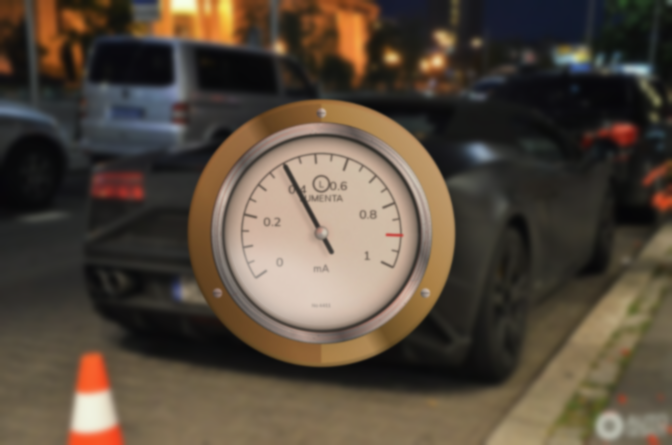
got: 0.4 mA
